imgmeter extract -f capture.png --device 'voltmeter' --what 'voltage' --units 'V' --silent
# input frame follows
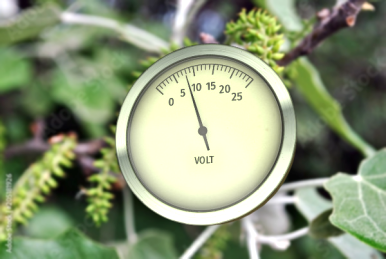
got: 8 V
